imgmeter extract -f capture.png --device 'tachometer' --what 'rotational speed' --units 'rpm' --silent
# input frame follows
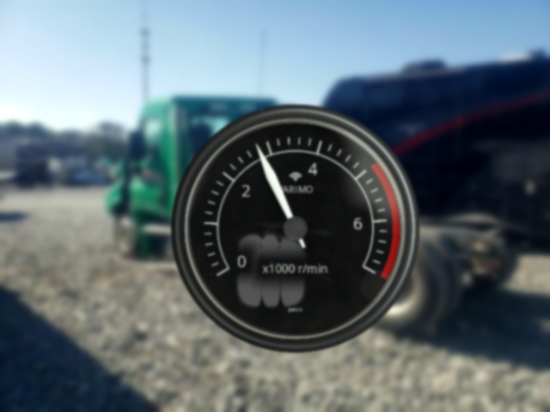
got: 2800 rpm
